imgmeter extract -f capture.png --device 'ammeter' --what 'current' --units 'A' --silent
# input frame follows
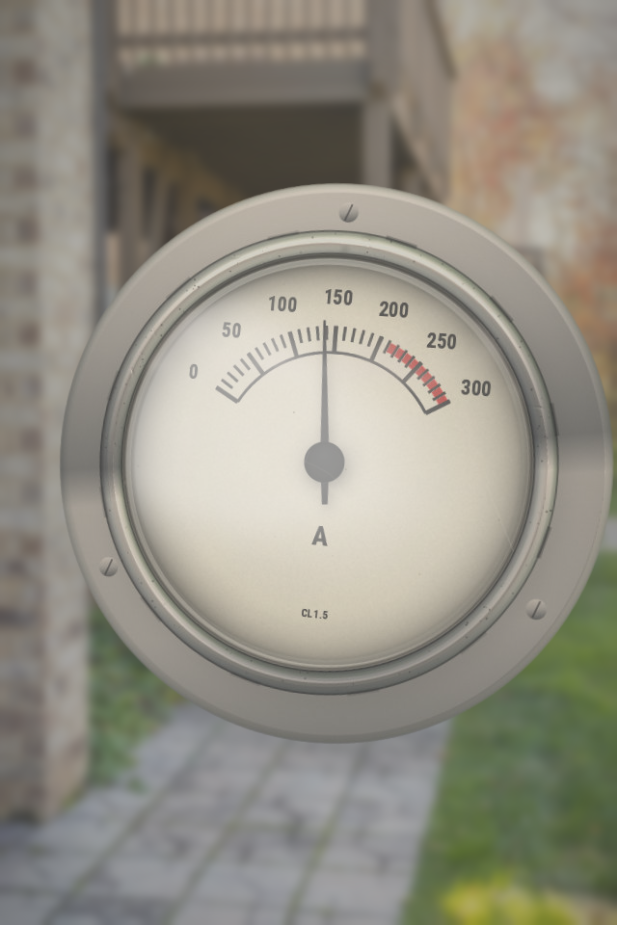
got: 140 A
